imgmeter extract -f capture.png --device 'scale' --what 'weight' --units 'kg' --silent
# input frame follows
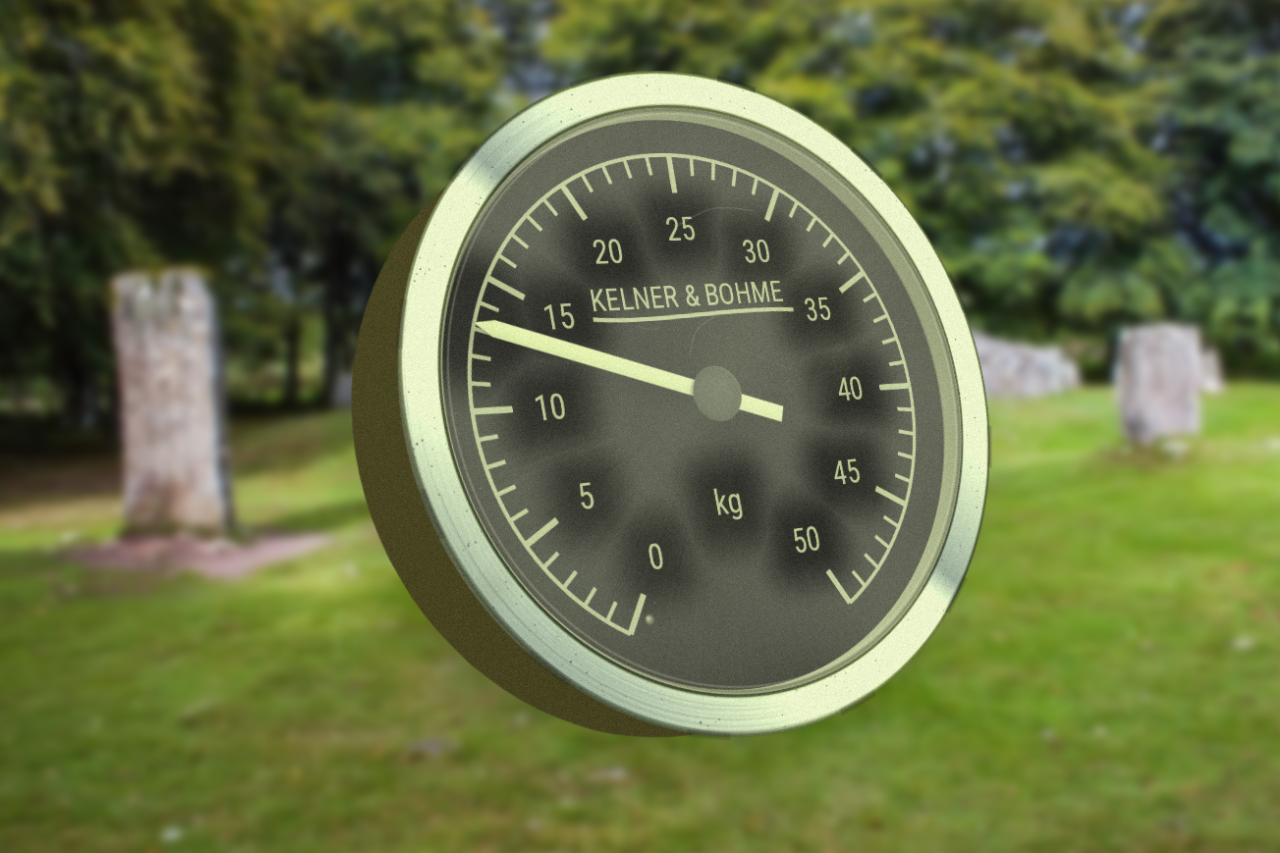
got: 13 kg
